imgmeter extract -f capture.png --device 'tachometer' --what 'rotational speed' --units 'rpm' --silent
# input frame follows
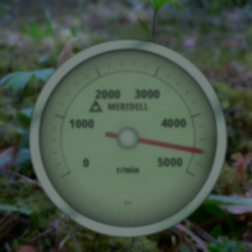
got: 4600 rpm
